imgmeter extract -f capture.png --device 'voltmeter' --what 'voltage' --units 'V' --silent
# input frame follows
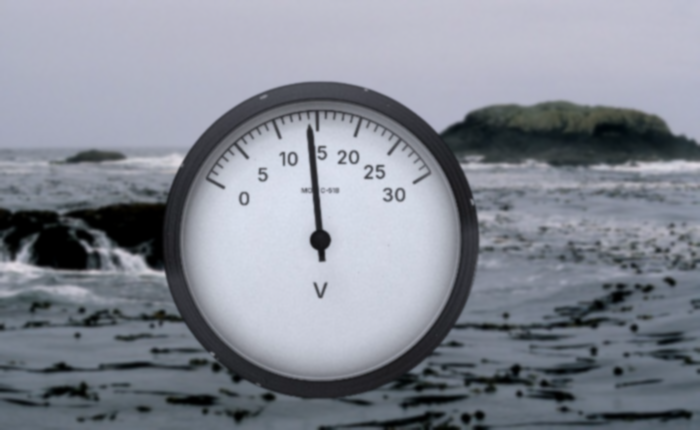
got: 14 V
